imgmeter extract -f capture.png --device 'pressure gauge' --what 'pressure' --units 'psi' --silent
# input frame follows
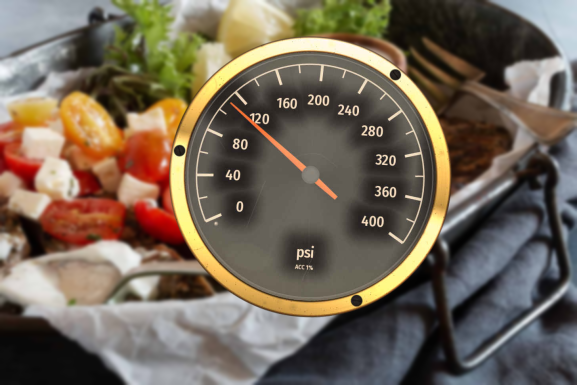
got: 110 psi
